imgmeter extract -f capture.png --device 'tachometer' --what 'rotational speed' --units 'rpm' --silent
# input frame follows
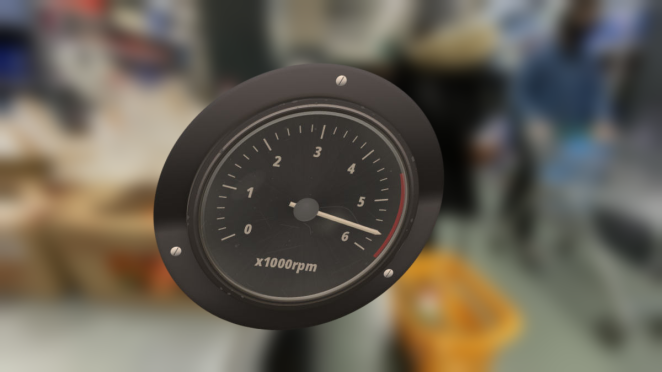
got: 5600 rpm
